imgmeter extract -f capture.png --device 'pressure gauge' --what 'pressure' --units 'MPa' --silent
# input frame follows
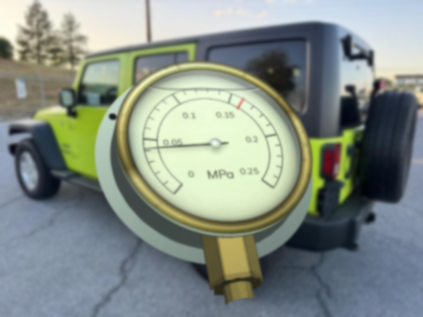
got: 0.04 MPa
